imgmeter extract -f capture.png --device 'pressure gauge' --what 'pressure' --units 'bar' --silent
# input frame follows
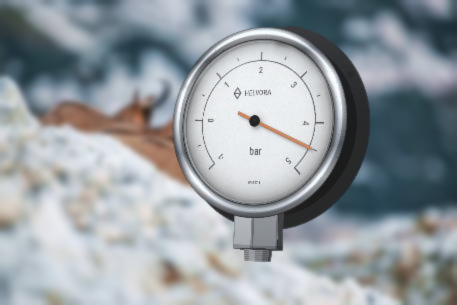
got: 4.5 bar
